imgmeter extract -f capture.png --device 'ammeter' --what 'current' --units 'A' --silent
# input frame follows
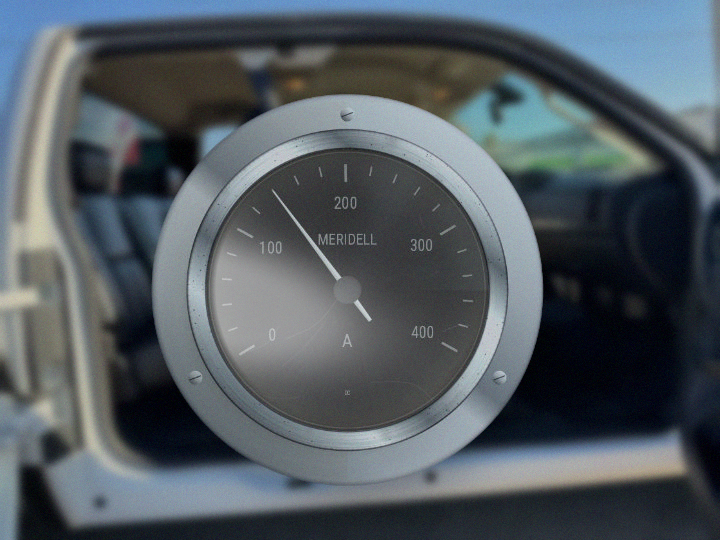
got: 140 A
